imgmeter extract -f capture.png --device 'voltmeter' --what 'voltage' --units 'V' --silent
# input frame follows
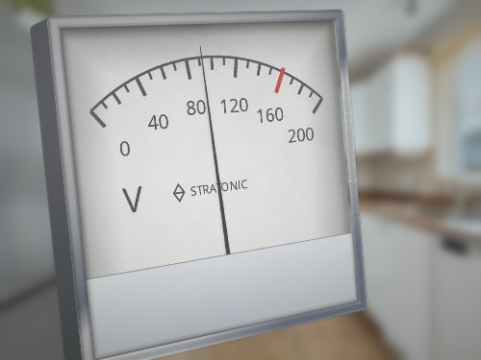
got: 90 V
